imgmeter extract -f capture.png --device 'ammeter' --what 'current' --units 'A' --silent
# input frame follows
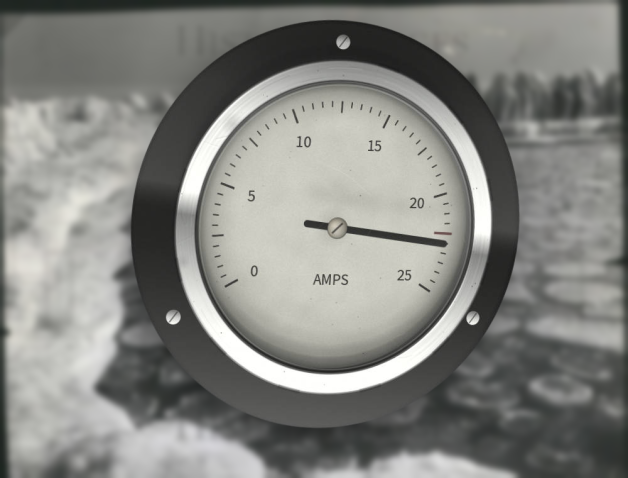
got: 22.5 A
